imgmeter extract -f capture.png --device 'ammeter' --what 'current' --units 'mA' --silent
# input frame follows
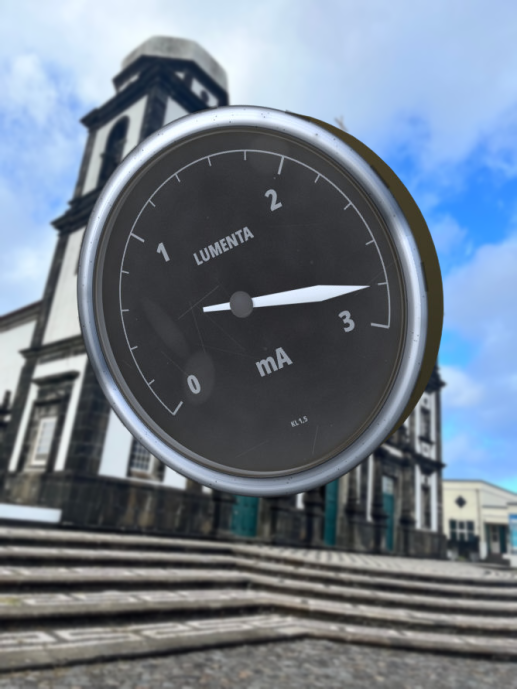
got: 2.8 mA
